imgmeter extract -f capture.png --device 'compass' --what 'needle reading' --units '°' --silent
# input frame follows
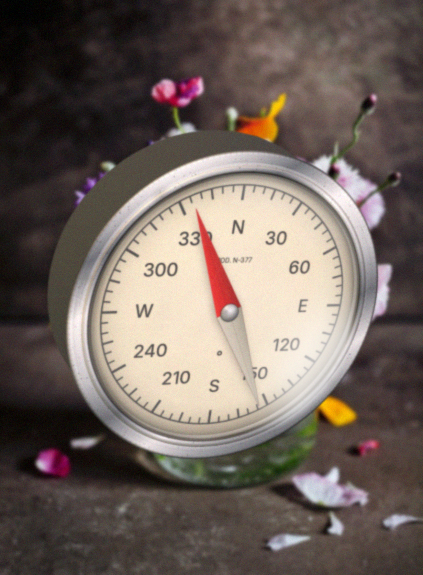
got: 335 °
